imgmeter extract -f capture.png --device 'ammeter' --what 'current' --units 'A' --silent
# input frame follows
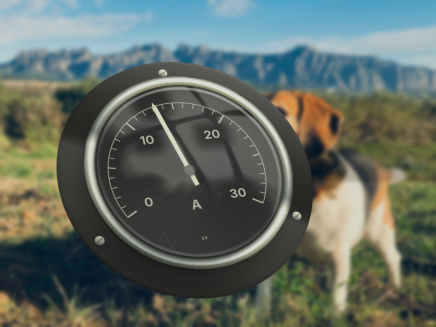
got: 13 A
